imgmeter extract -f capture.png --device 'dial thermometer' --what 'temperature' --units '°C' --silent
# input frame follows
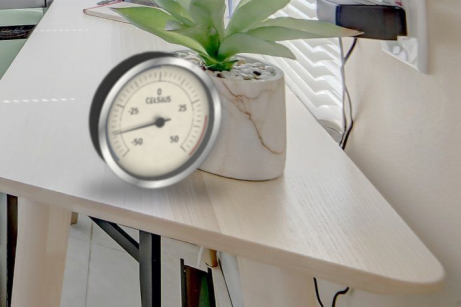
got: -37.5 °C
